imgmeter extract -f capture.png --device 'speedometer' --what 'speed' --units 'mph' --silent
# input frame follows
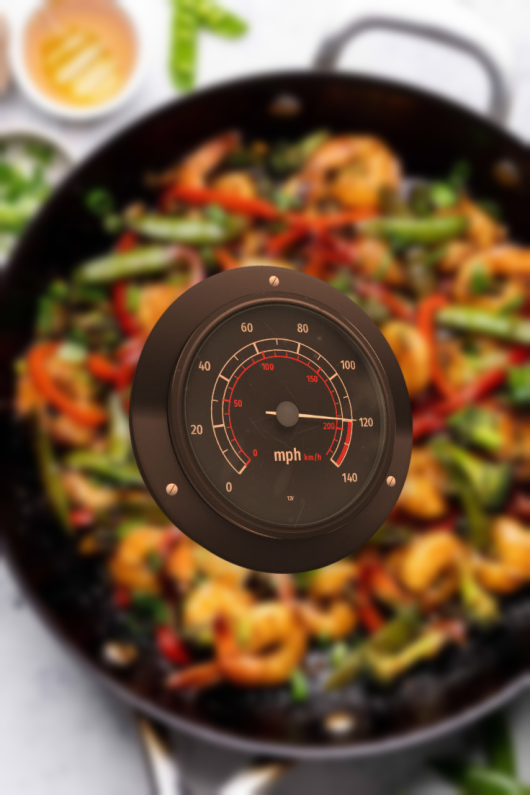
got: 120 mph
